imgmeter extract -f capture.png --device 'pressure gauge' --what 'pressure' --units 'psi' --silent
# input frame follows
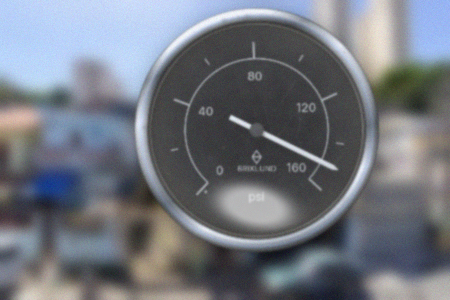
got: 150 psi
